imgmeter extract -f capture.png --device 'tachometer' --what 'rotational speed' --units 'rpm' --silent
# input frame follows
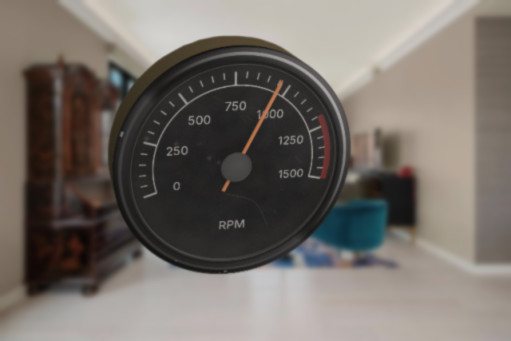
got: 950 rpm
